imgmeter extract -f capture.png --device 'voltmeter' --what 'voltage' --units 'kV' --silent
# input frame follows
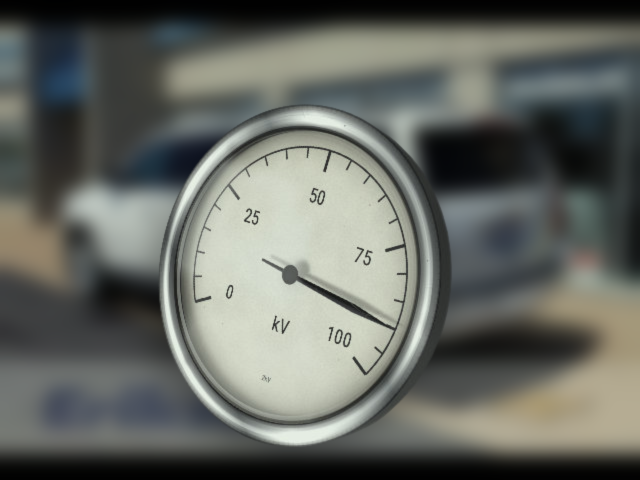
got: 90 kV
